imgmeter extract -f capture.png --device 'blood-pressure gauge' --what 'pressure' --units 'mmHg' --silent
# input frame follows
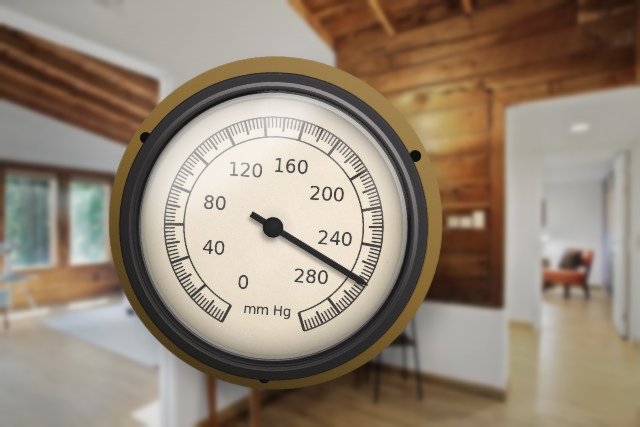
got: 260 mmHg
